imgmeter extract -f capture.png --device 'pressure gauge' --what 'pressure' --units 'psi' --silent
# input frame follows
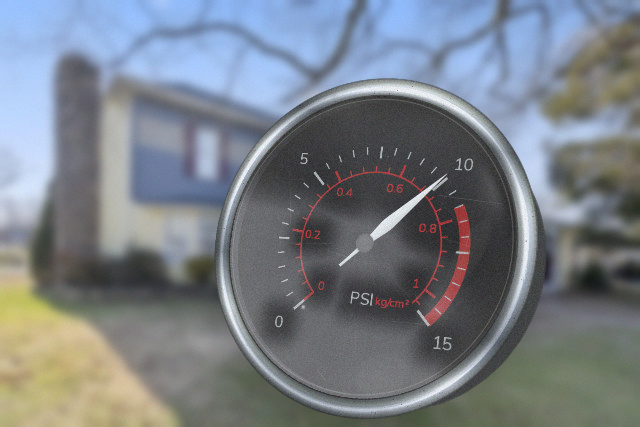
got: 10 psi
